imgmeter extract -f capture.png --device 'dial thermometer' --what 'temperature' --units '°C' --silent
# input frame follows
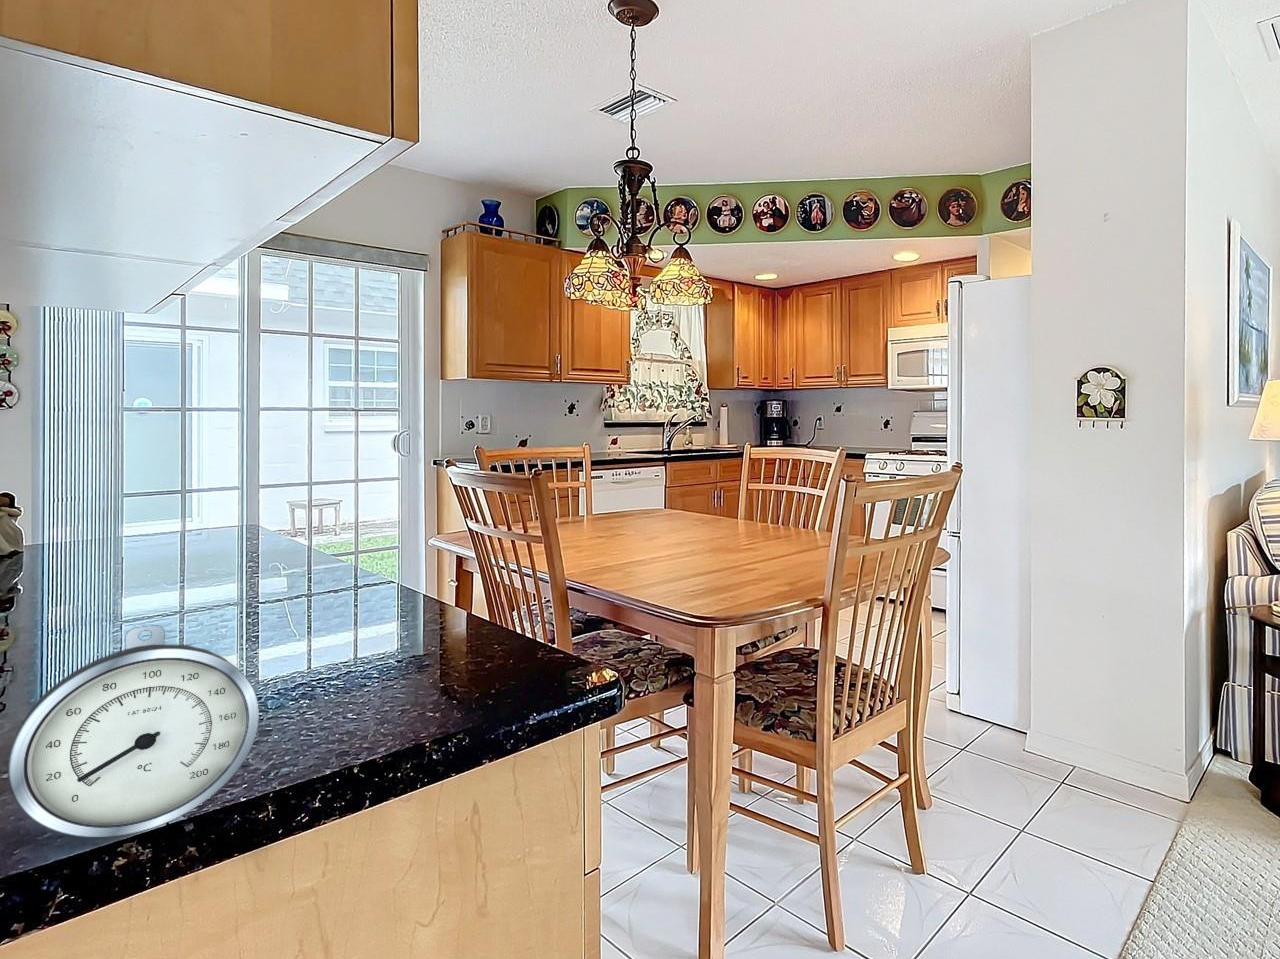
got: 10 °C
